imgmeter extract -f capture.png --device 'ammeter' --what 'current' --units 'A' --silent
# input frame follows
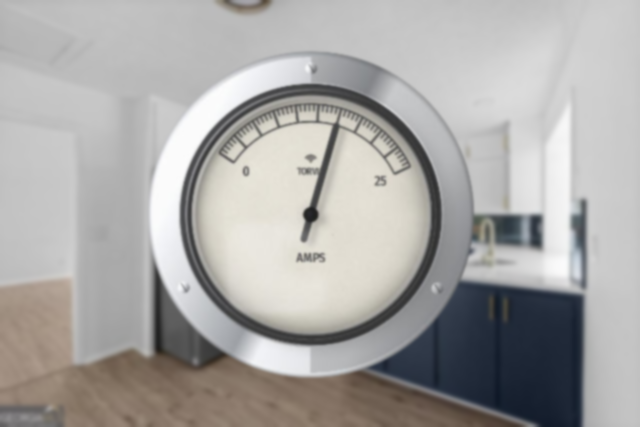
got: 15 A
